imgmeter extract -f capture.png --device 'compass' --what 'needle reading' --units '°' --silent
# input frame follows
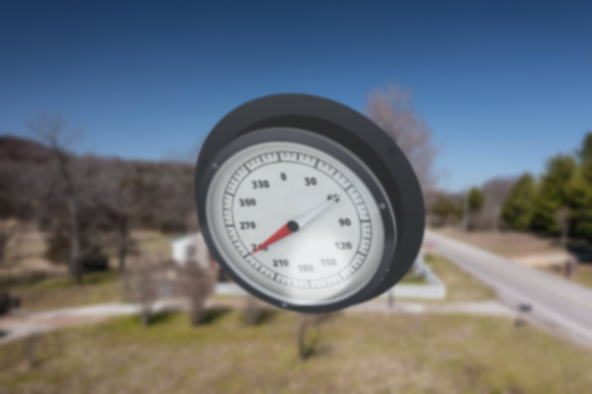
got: 240 °
